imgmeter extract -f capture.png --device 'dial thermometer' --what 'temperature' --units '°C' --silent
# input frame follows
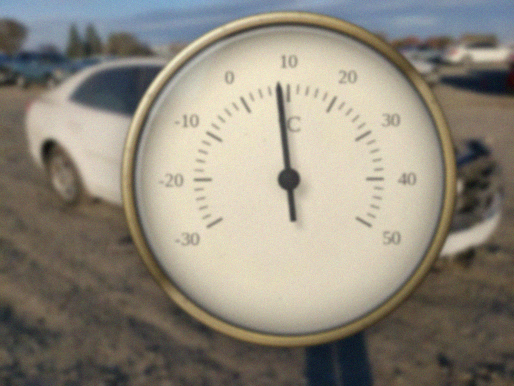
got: 8 °C
